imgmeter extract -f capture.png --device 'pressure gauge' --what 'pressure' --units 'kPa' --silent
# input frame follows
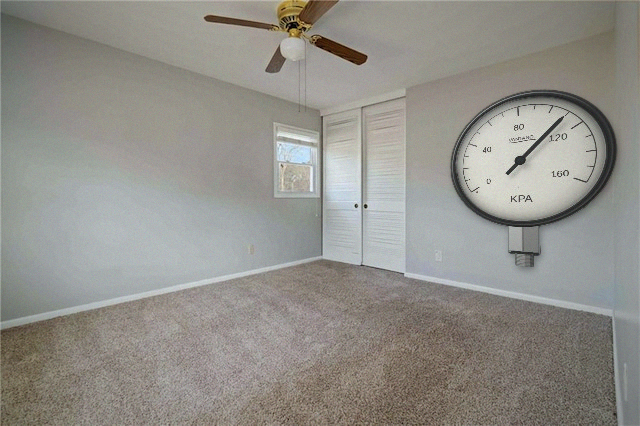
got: 110 kPa
